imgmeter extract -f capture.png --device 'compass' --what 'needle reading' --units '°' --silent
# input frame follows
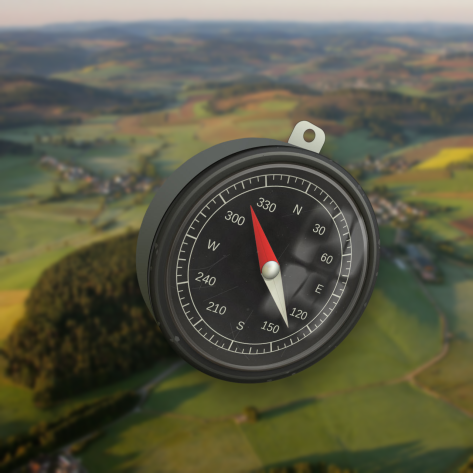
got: 315 °
